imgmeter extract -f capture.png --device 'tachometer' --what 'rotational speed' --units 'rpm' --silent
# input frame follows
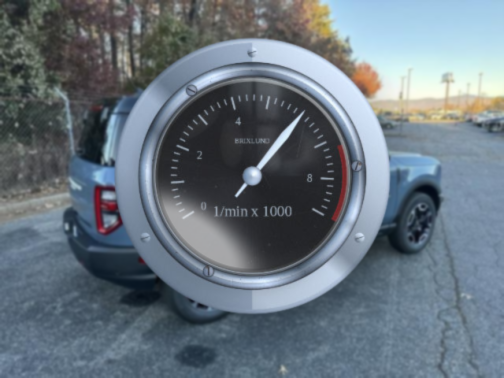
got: 6000 rpm
